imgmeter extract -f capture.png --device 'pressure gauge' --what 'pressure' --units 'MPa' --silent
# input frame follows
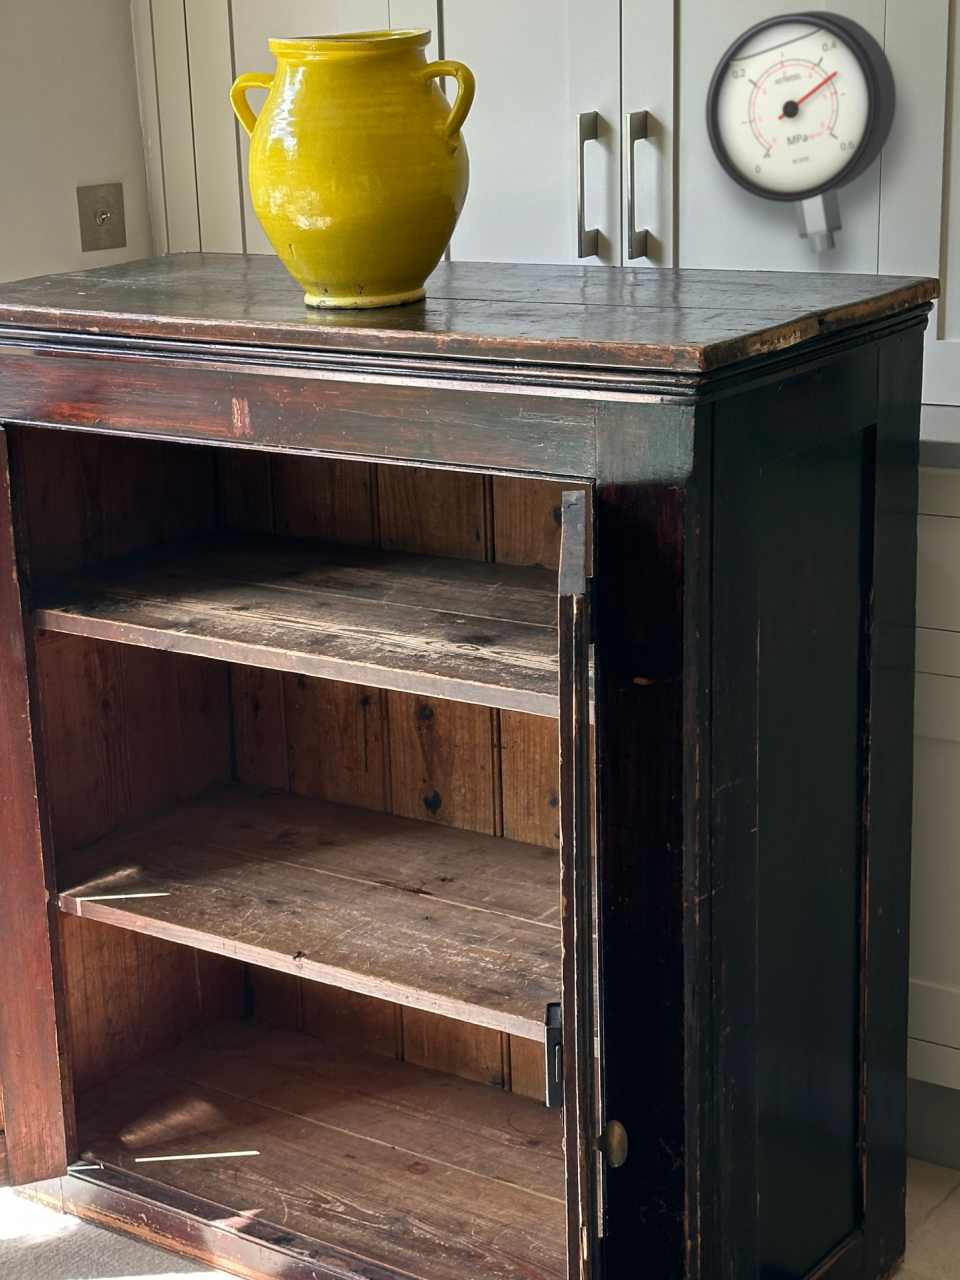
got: 0.45 MPa
